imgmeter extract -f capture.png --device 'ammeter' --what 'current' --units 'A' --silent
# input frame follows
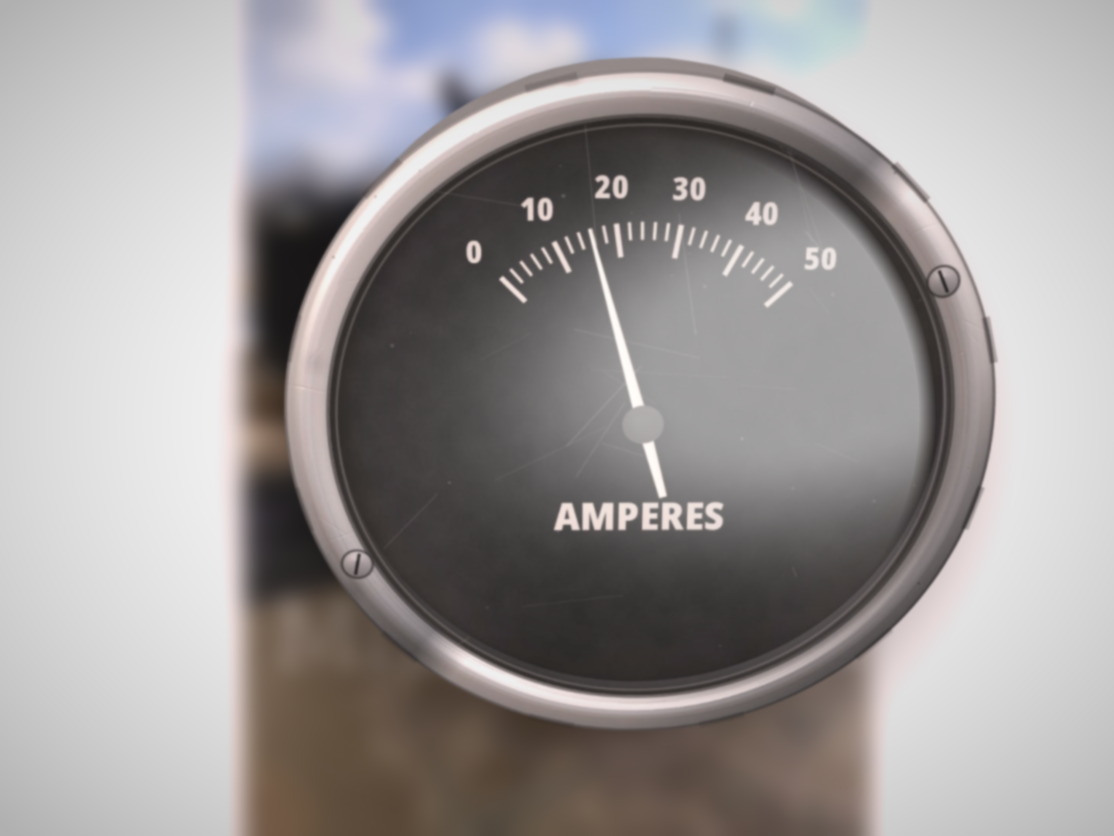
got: 16 A
